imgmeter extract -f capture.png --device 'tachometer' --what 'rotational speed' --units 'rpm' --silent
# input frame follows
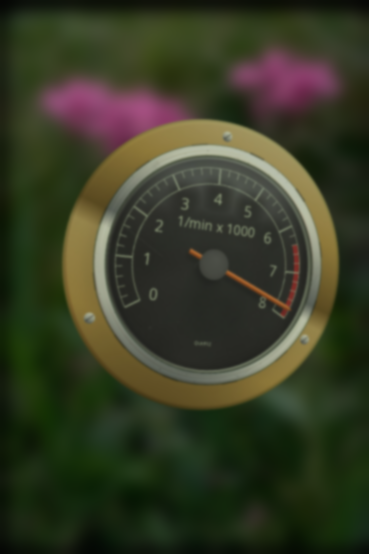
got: 7800 rpm
